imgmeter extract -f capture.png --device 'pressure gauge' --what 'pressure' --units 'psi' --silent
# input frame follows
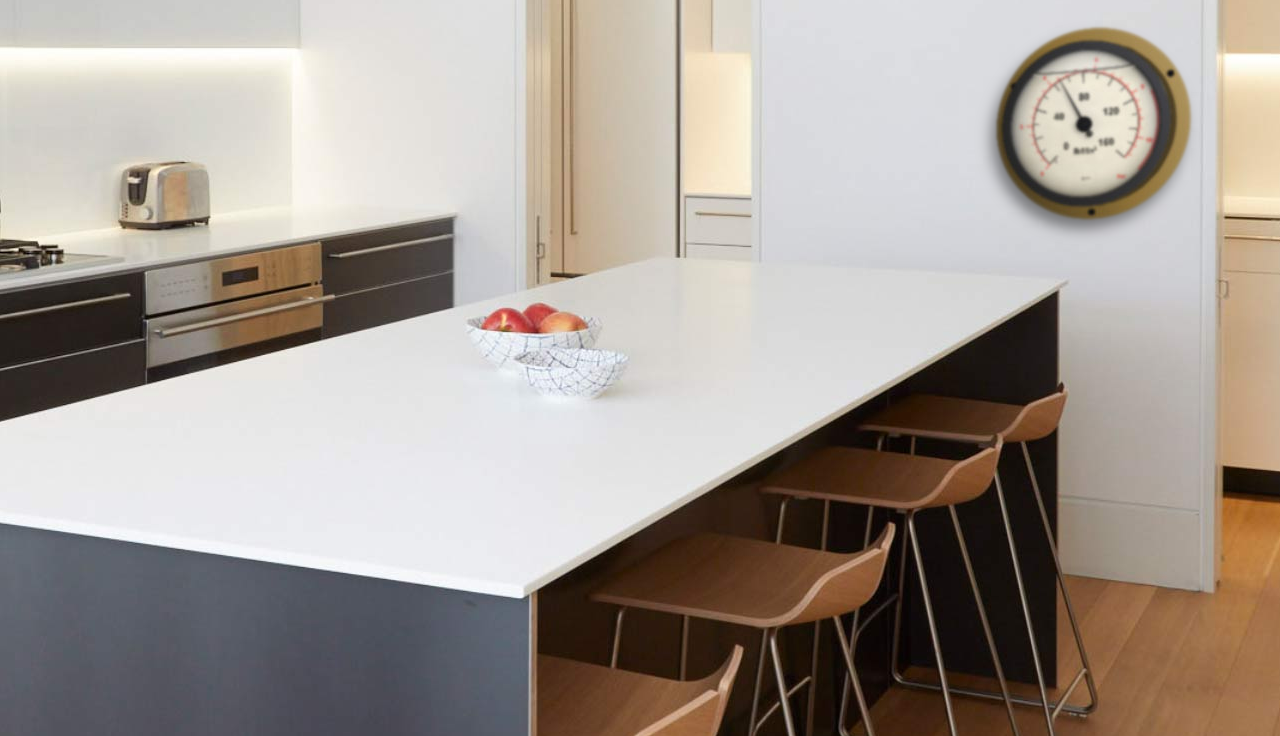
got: 65 psi
